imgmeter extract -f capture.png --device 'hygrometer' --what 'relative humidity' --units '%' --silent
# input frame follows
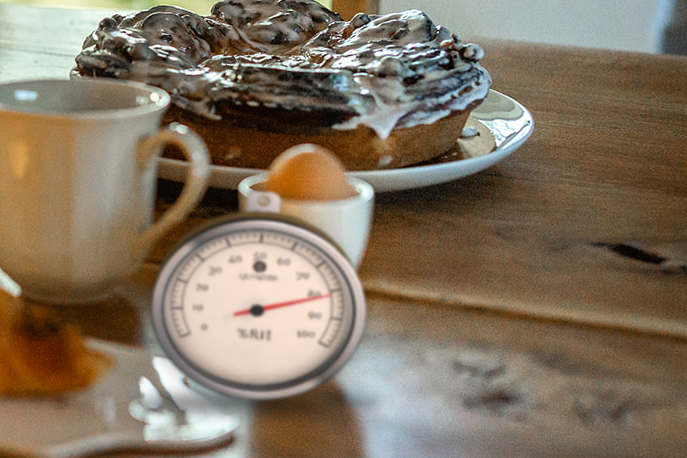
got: 80 %
